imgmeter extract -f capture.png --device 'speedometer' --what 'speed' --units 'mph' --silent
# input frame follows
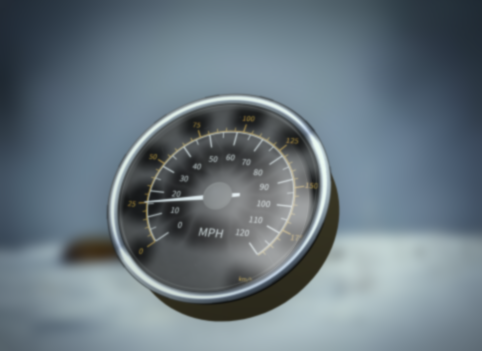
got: 15 mph
